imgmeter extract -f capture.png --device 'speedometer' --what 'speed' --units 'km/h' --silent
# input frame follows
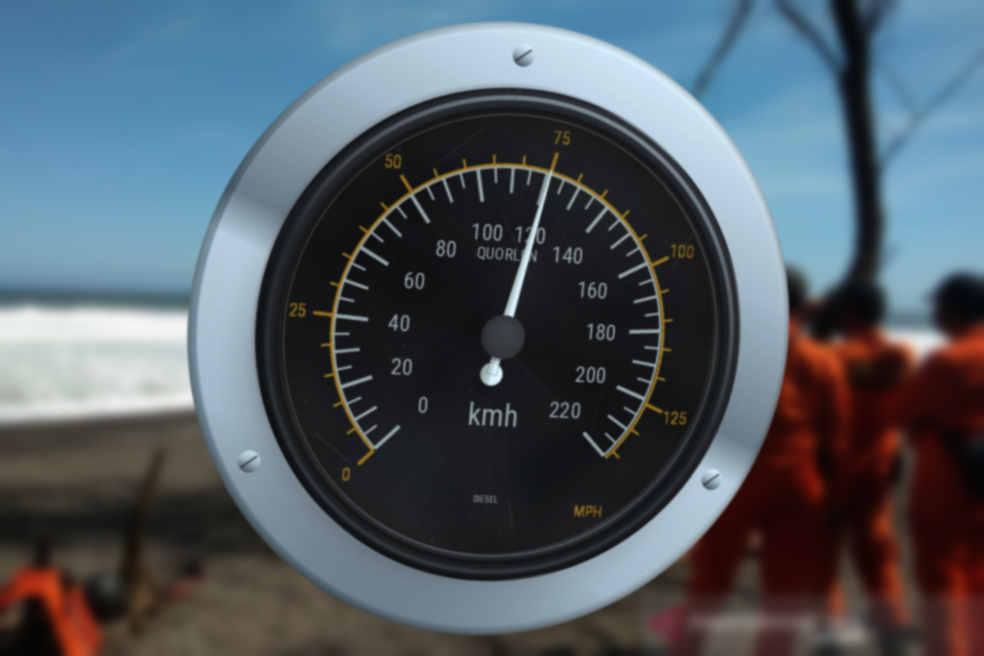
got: 120 km/h
